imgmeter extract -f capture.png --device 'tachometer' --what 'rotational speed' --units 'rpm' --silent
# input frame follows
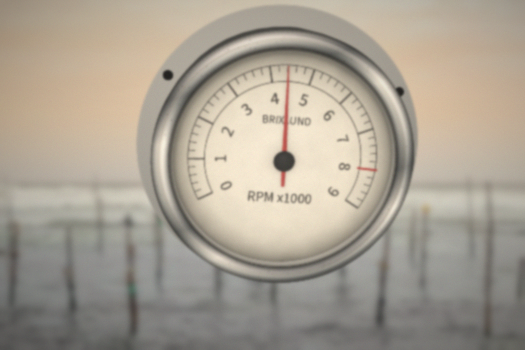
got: 4400 rpm
